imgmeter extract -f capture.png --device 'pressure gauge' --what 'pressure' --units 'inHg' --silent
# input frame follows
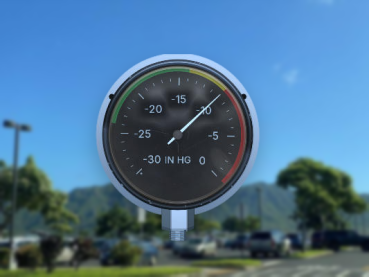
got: -10 inHg
